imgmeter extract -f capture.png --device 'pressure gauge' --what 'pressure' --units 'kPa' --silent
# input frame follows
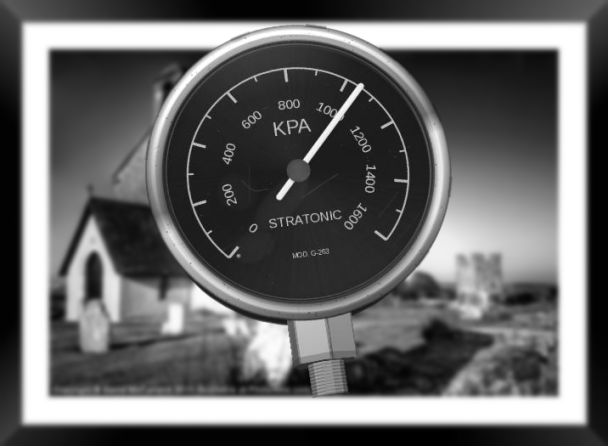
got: 1050 kPa
